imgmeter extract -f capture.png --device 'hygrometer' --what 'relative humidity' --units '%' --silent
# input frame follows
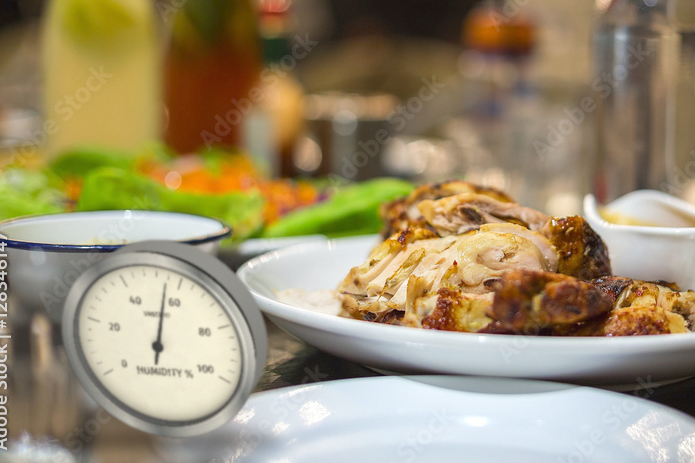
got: 56 %
